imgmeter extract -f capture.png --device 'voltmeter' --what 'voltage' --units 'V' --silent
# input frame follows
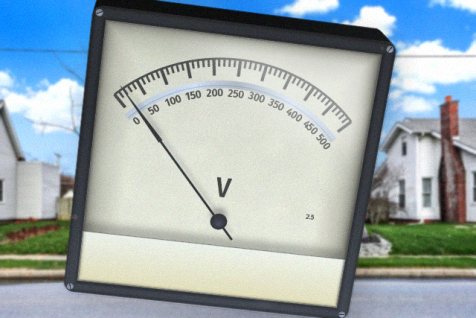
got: 20 V
